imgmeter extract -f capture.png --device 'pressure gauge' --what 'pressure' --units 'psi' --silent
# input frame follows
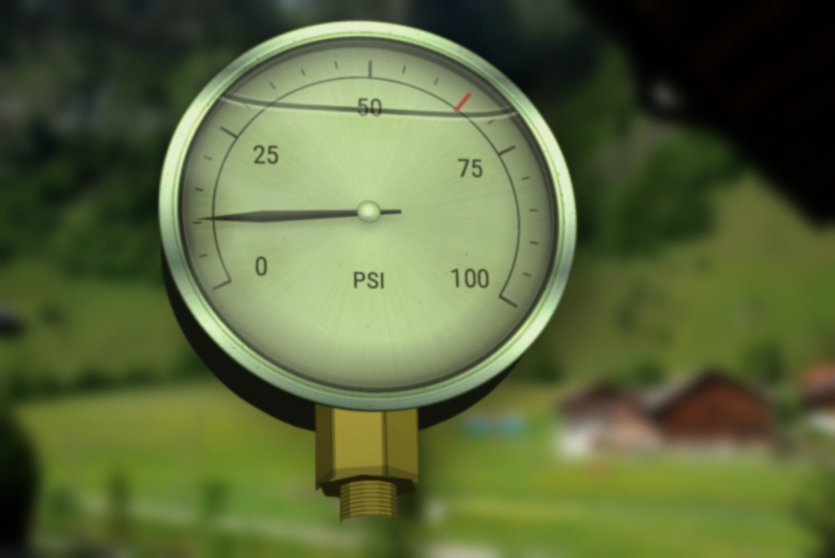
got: 10 psi
